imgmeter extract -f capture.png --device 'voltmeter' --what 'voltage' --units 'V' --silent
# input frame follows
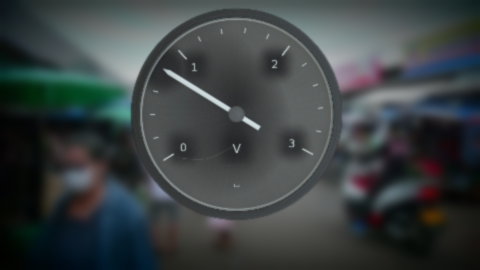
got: 0.8 V
